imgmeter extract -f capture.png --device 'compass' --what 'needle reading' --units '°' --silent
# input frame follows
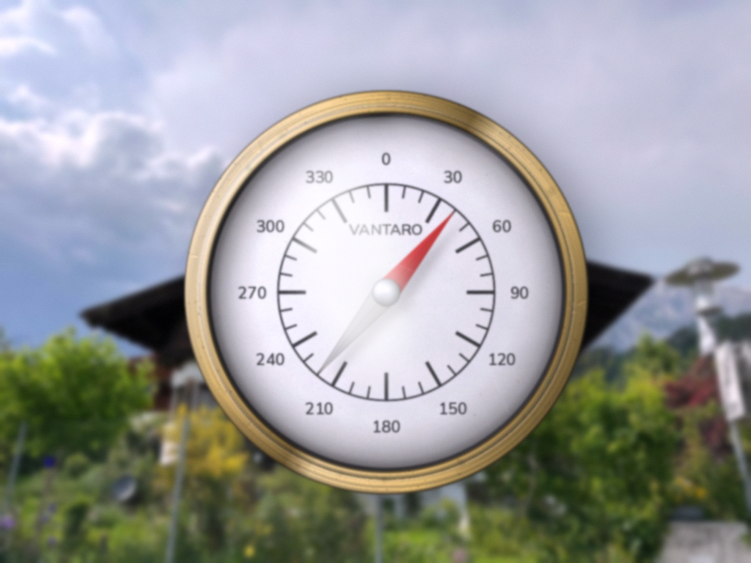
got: 40 °
